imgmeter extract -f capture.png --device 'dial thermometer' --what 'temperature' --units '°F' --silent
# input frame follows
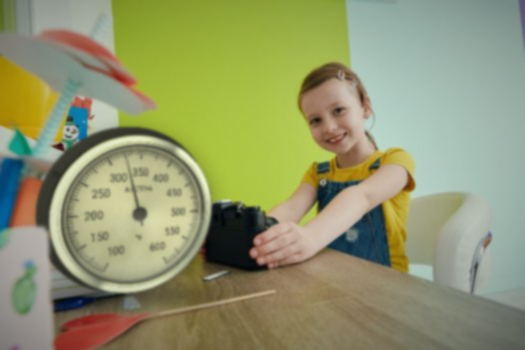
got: 325 °F
